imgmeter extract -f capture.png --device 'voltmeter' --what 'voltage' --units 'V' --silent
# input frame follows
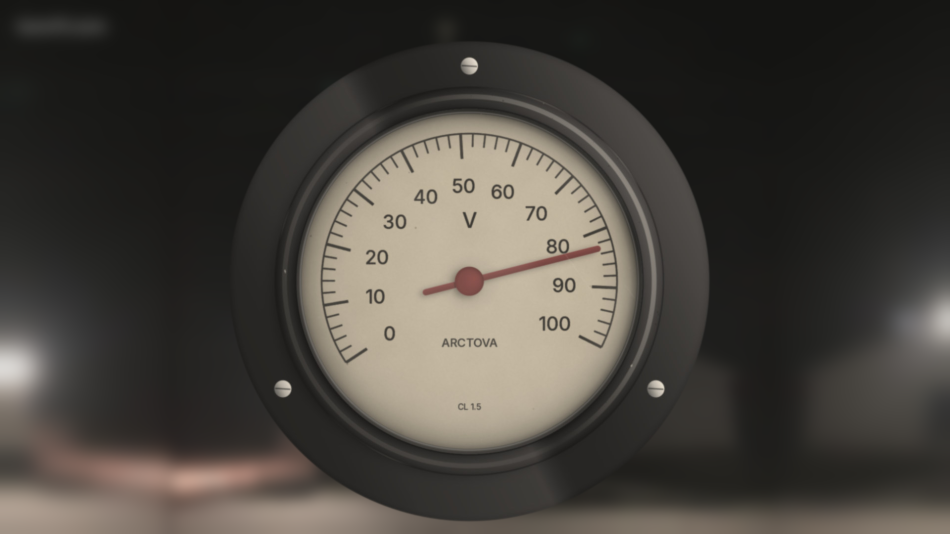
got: 83 V
